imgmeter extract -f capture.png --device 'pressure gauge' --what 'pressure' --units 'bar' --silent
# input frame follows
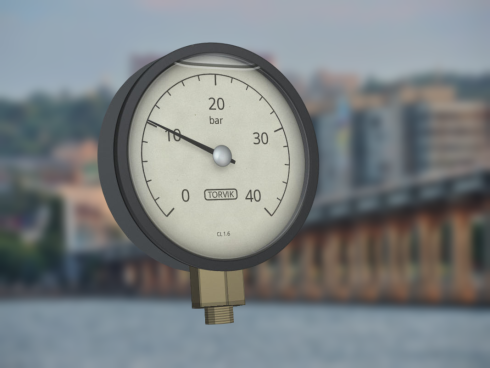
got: 10 bar
